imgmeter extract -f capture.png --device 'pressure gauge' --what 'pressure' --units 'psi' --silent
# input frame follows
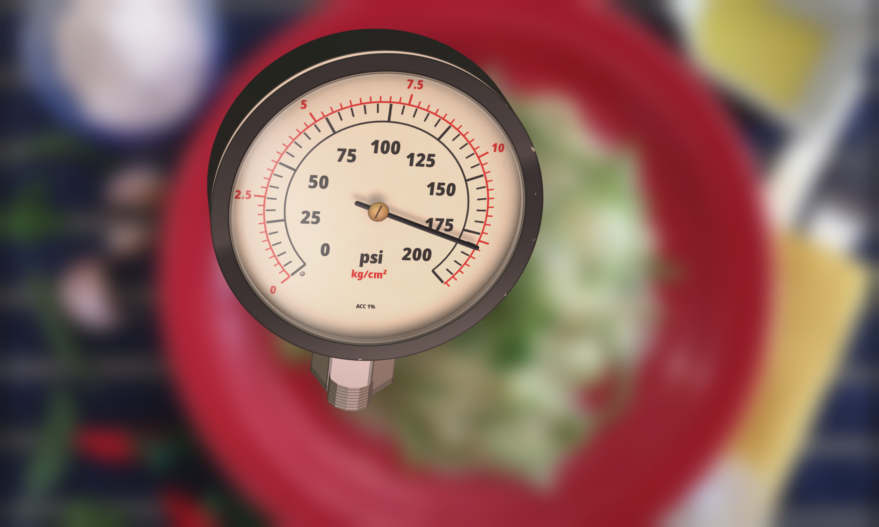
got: 180 psi
